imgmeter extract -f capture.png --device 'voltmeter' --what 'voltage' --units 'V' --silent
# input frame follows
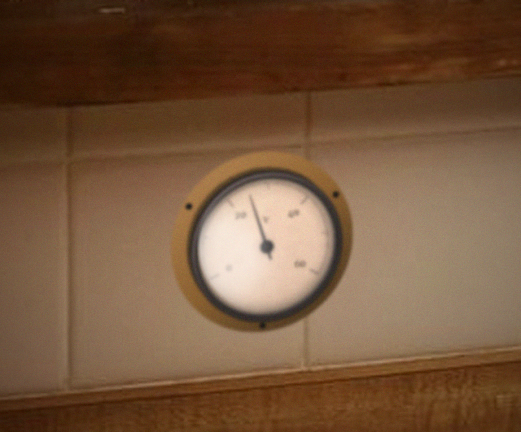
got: 25 V
